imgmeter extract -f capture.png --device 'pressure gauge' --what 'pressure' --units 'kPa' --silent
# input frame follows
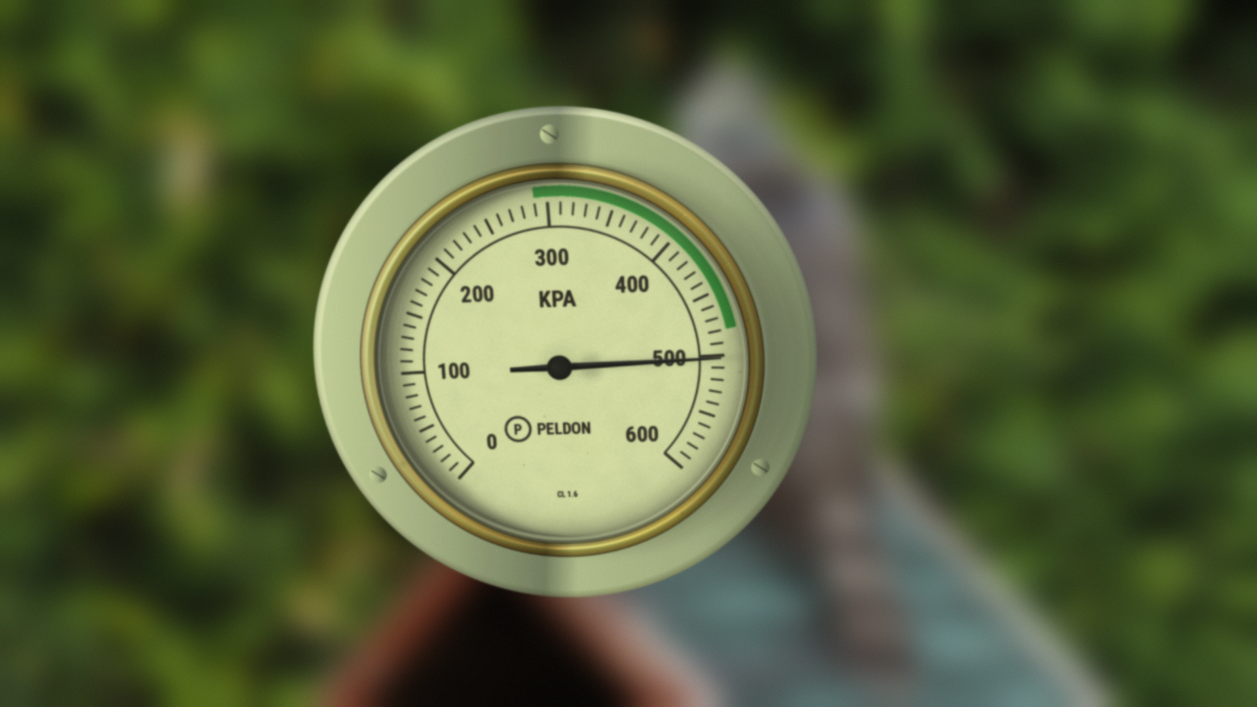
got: 500 kPa
